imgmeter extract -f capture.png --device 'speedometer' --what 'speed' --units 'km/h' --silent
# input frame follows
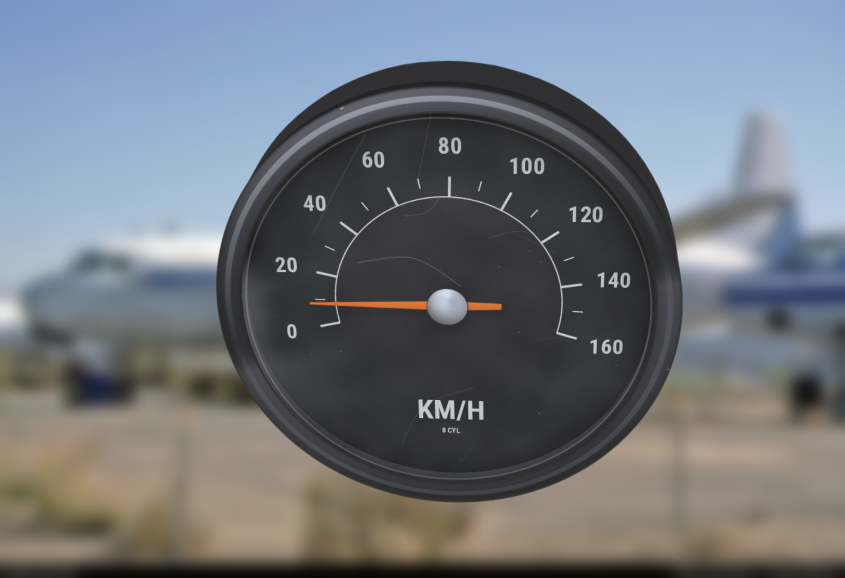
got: 10 km/h
